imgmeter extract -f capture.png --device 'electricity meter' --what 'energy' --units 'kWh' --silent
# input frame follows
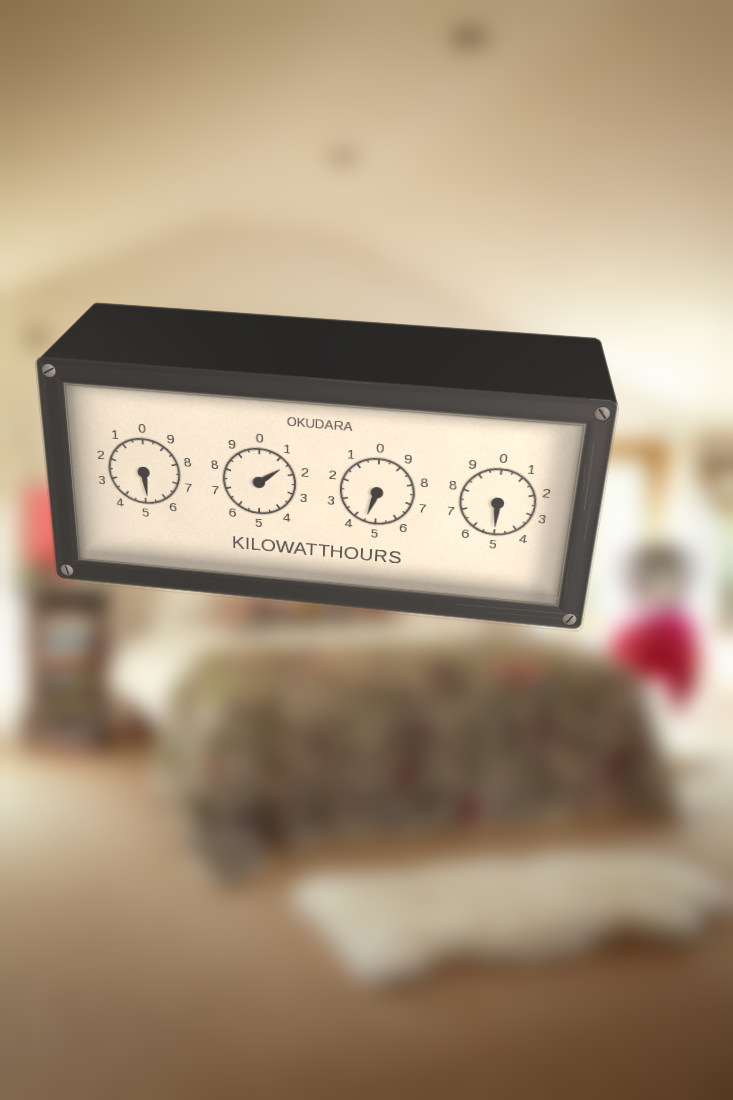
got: 5145 kWh
